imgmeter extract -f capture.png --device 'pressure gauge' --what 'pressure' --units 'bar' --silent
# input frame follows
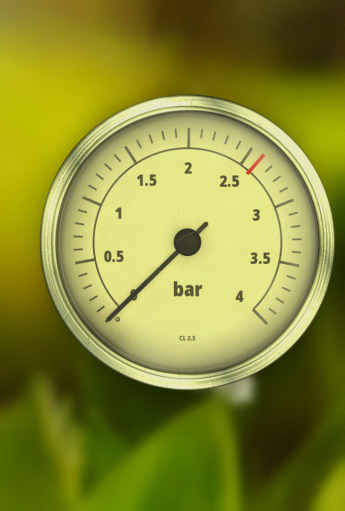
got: 0 bar
